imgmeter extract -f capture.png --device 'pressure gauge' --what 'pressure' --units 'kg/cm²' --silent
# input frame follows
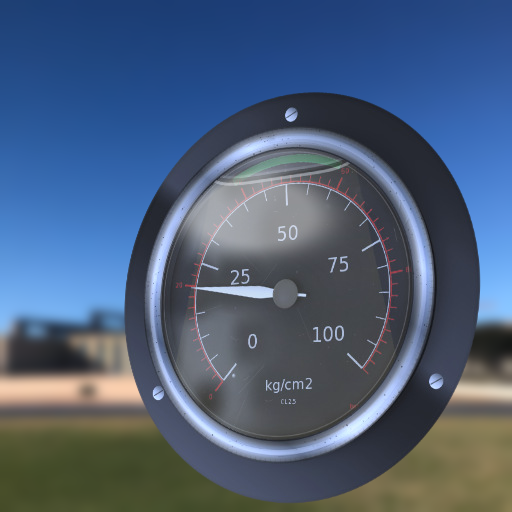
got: 20 kg/cm²
